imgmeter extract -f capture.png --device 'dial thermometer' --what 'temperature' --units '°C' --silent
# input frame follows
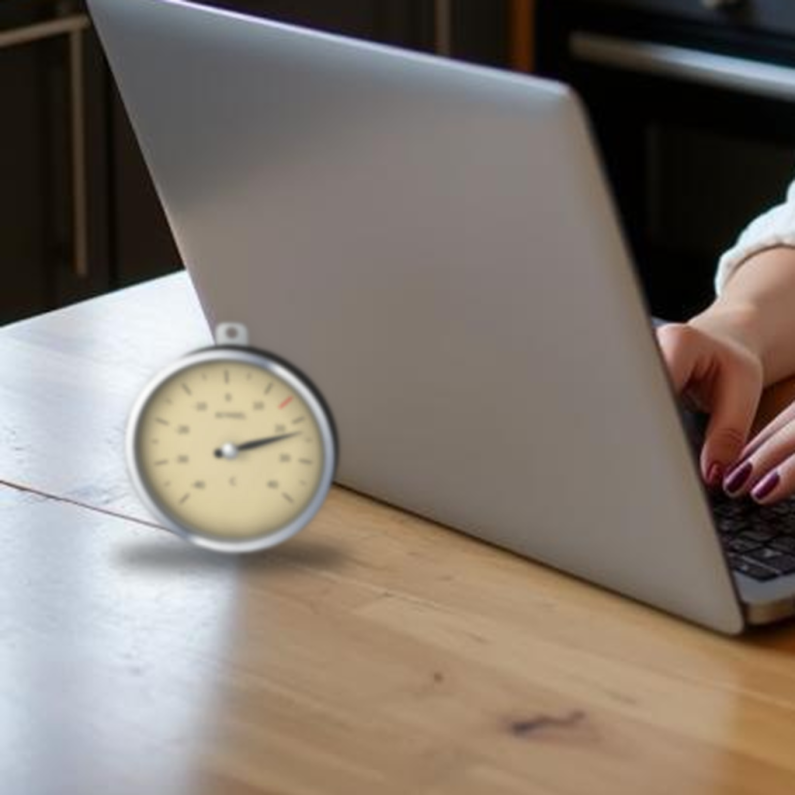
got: 22.5 °C
